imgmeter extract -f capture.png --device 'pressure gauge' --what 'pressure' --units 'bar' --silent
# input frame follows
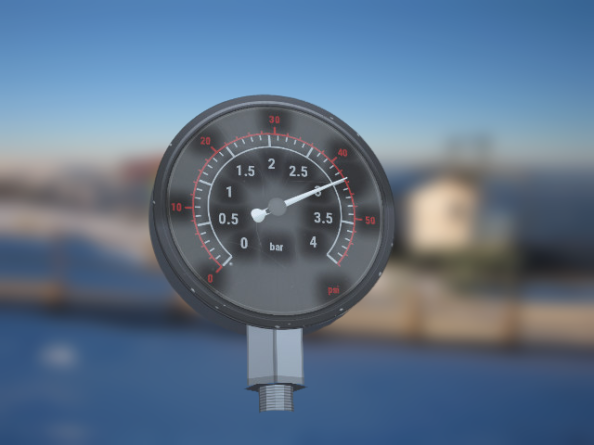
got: 3 bar
